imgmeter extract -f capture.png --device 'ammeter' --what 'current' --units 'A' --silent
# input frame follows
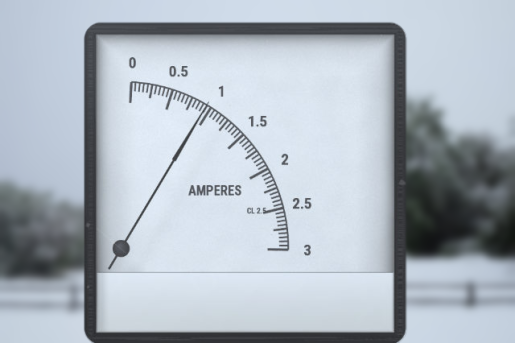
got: 0.95 A
